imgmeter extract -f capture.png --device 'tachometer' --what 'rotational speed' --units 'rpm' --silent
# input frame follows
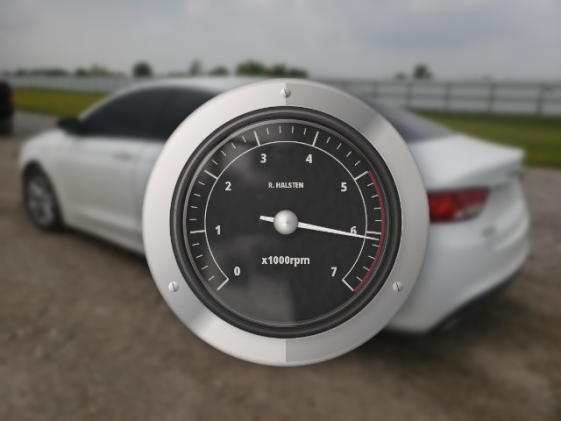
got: 6100 rpm
